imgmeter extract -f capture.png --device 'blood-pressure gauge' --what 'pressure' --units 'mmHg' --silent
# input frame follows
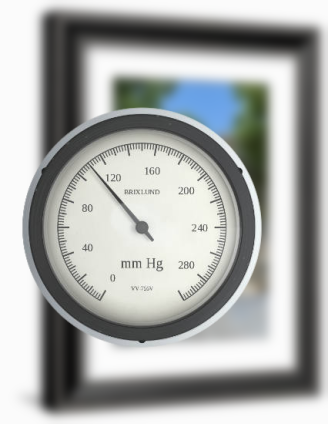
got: 110 mmHg
